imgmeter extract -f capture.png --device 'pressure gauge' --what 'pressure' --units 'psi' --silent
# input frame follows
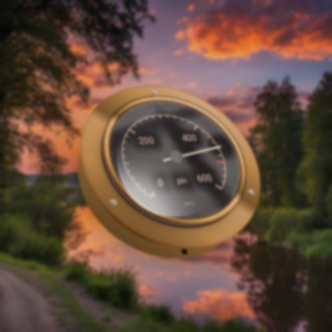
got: 480 psi
